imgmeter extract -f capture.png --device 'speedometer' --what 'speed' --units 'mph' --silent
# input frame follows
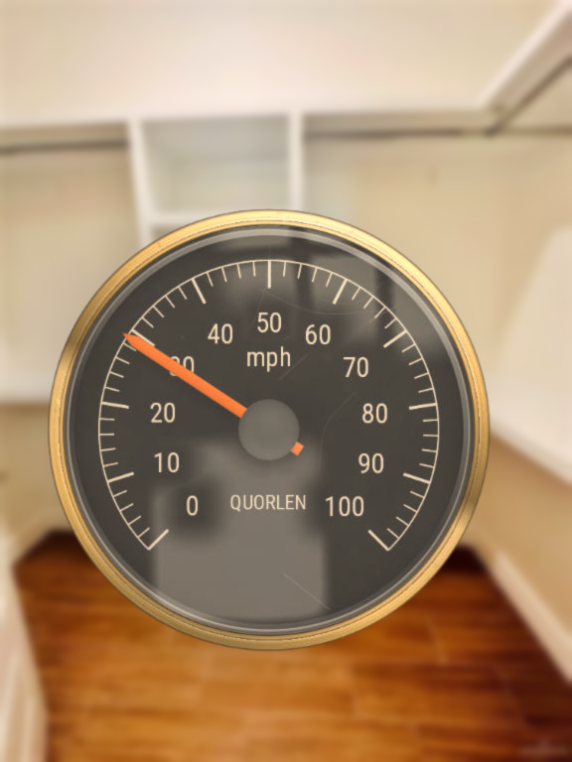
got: 29 mph
